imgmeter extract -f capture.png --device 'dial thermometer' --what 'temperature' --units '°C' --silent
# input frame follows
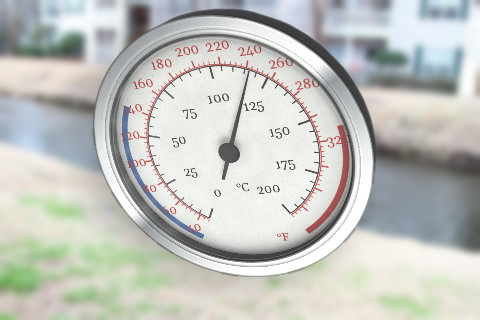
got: 117.5 °C
